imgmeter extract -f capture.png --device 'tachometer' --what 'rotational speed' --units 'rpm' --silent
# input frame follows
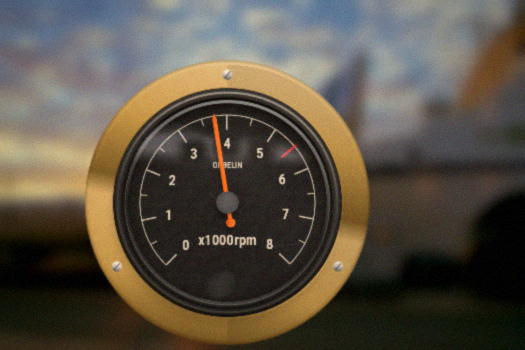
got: 3750 rpm
